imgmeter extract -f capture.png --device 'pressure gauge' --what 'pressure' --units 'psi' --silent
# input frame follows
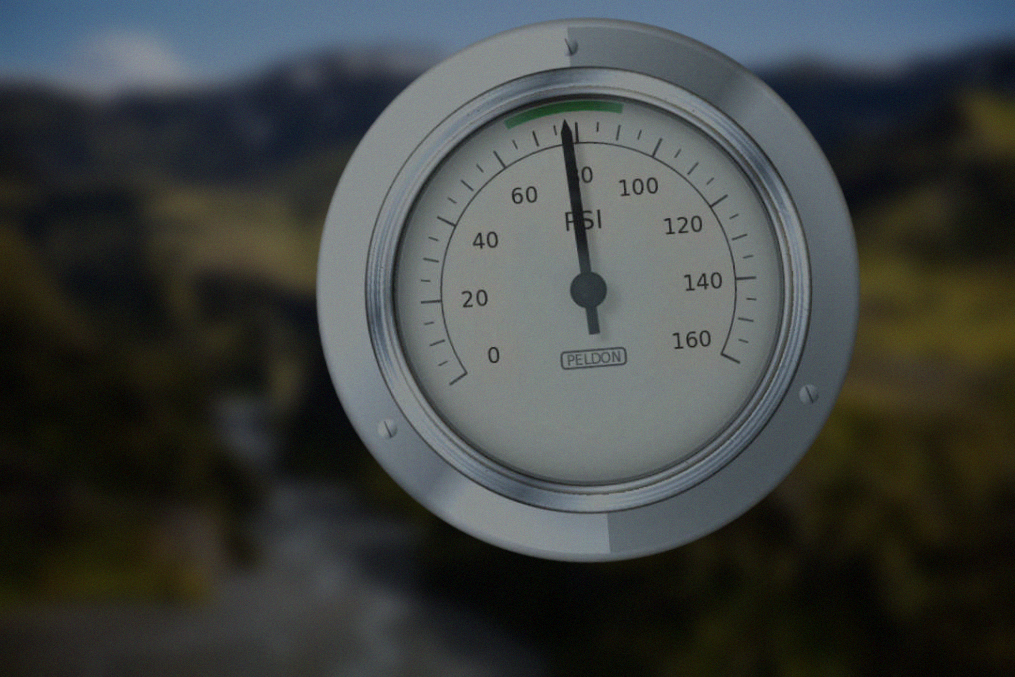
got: 77.5 psi
